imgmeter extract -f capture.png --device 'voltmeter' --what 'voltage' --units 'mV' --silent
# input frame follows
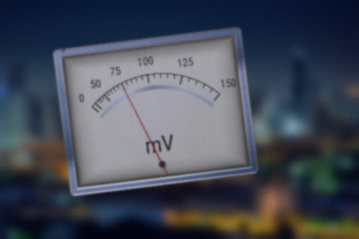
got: 75 mV
